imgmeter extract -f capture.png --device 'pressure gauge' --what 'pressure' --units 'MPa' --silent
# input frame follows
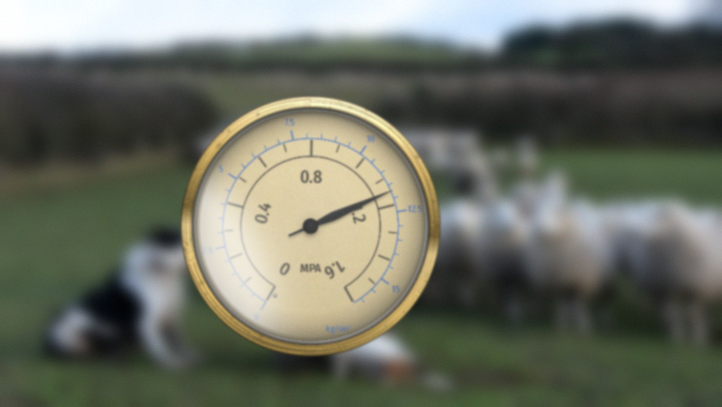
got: 1.15 MPa
